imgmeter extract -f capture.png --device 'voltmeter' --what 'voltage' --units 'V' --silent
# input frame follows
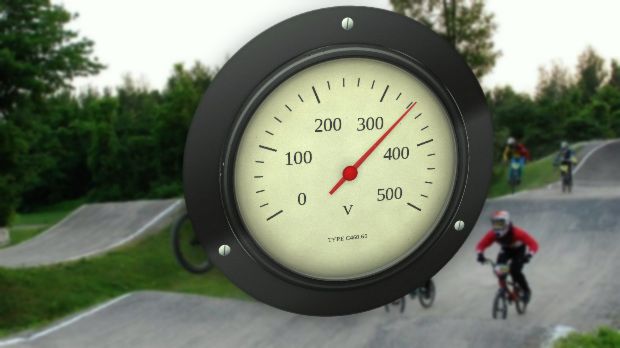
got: 340 V
